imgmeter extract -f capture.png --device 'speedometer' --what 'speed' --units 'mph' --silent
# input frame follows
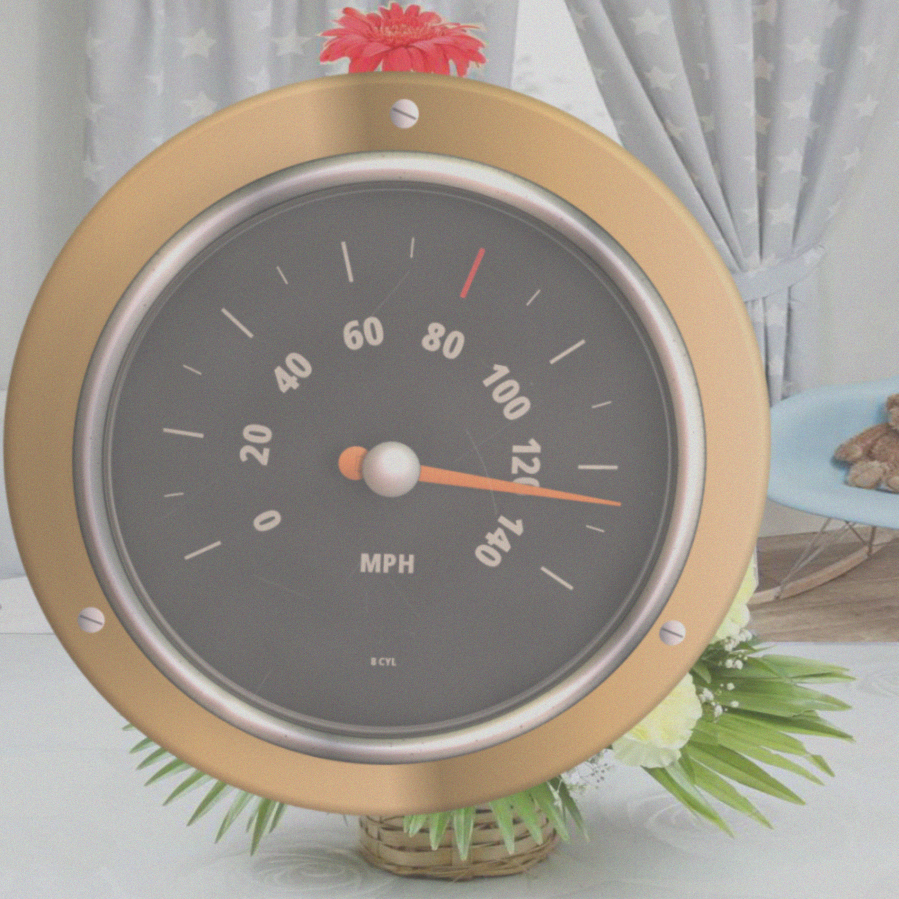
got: 125 mph
